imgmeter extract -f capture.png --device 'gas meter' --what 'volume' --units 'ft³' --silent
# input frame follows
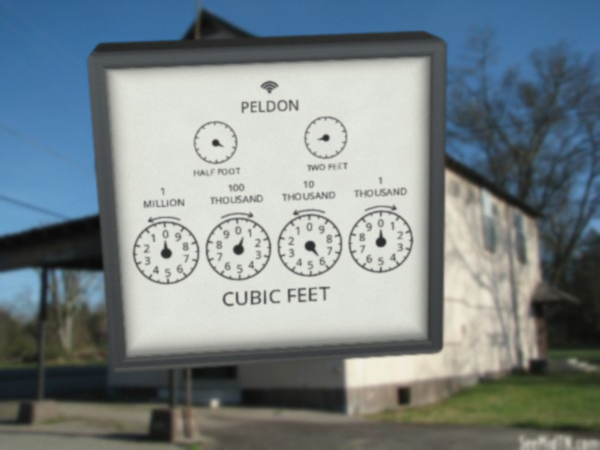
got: 6000 ft³
